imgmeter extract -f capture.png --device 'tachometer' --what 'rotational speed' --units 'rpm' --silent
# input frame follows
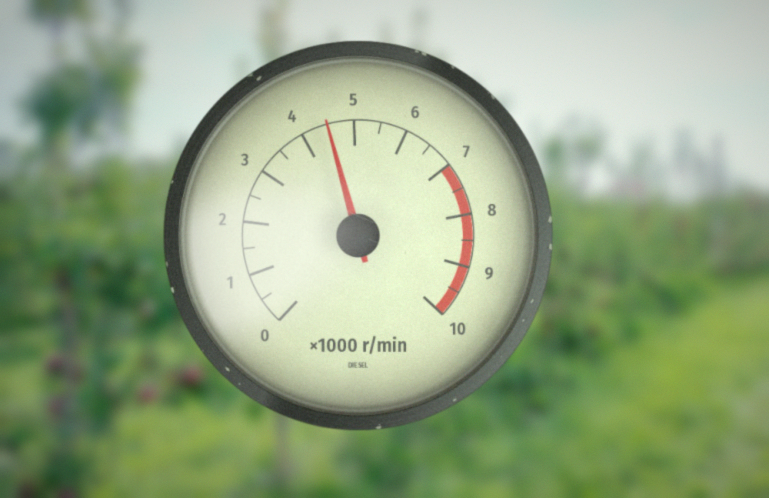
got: 4500 rpm
